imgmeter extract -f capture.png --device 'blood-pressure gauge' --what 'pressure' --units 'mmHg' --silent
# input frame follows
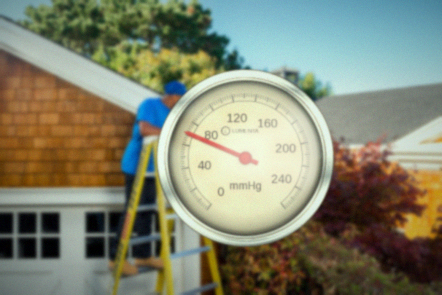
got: 70 mmHg
